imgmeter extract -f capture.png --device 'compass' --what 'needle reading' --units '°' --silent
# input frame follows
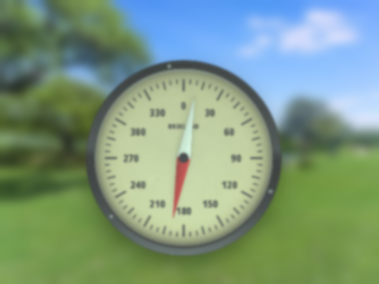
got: 190 °
